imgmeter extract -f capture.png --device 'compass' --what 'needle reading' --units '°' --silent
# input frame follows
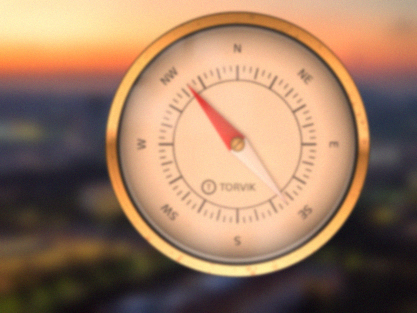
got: 320 °
